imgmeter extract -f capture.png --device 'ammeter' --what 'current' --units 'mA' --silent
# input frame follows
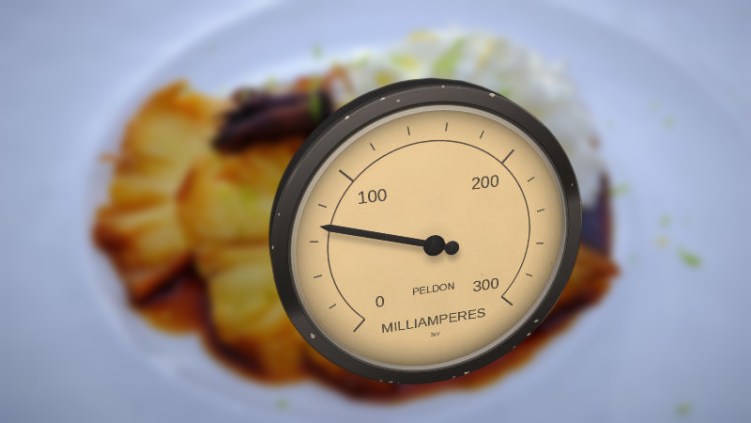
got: 70 mA
